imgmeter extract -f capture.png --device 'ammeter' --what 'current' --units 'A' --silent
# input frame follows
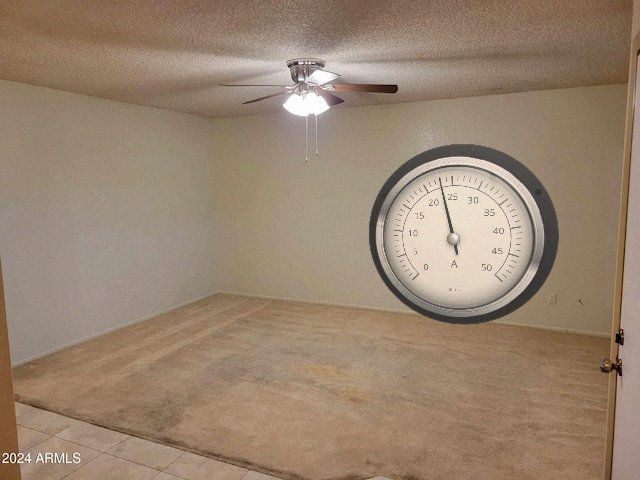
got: 23 A
